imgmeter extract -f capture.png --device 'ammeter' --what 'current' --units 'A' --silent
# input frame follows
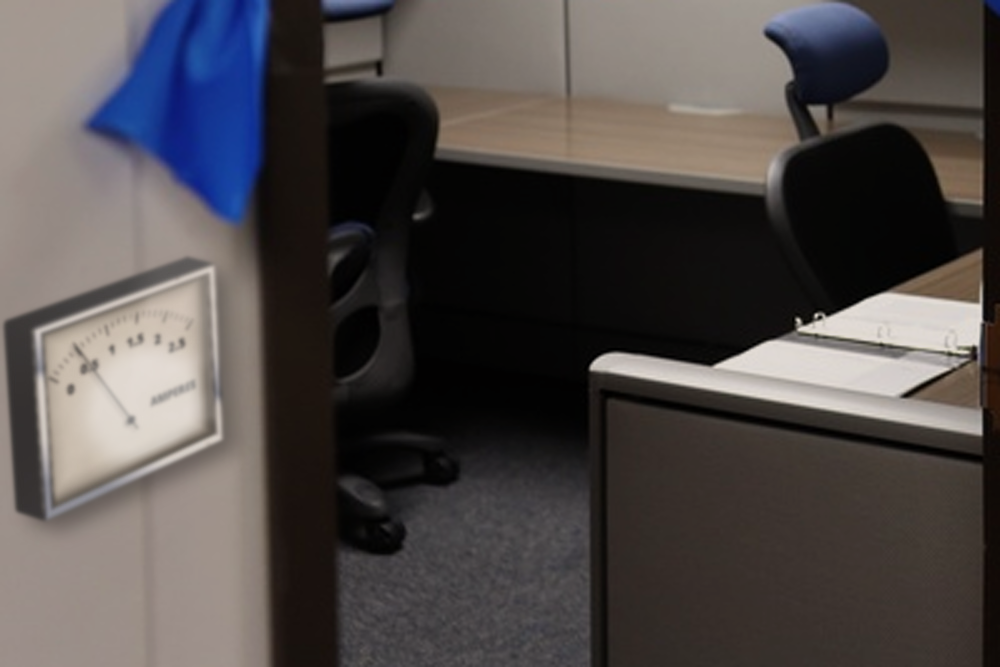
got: 0.5 A
